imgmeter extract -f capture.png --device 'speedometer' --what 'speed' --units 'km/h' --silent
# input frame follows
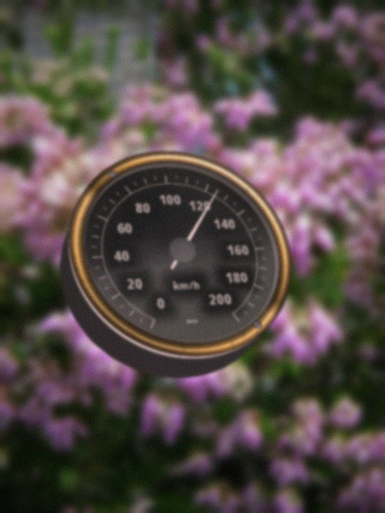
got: 125 km/h
